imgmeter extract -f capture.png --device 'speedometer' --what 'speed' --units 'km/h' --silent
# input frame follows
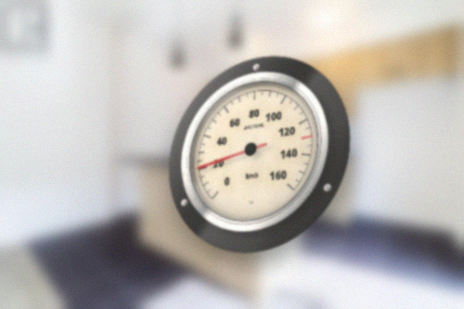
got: 20 km/h
